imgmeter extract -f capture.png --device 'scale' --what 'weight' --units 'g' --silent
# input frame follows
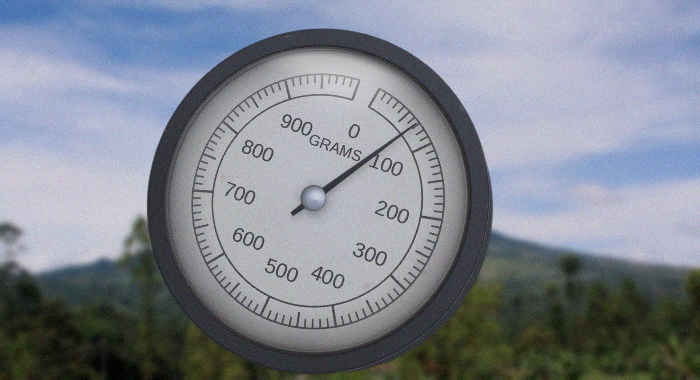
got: 70 g
